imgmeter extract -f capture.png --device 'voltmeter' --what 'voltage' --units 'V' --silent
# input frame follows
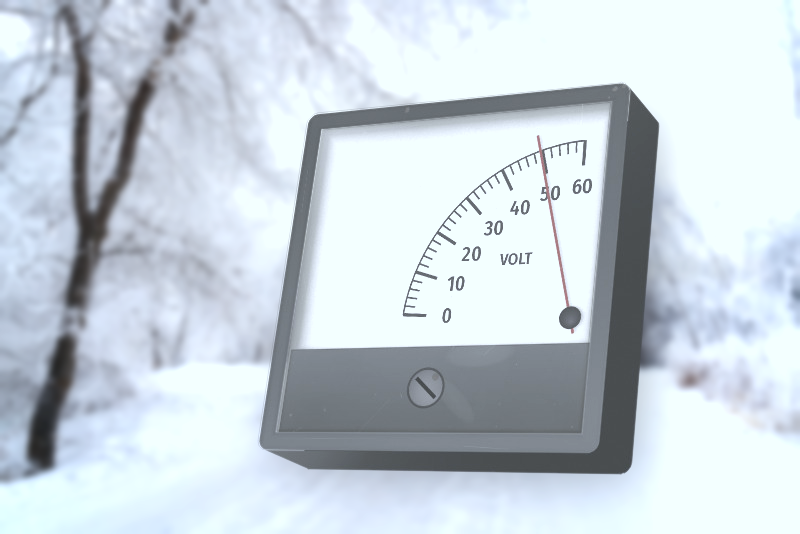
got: 50 V
